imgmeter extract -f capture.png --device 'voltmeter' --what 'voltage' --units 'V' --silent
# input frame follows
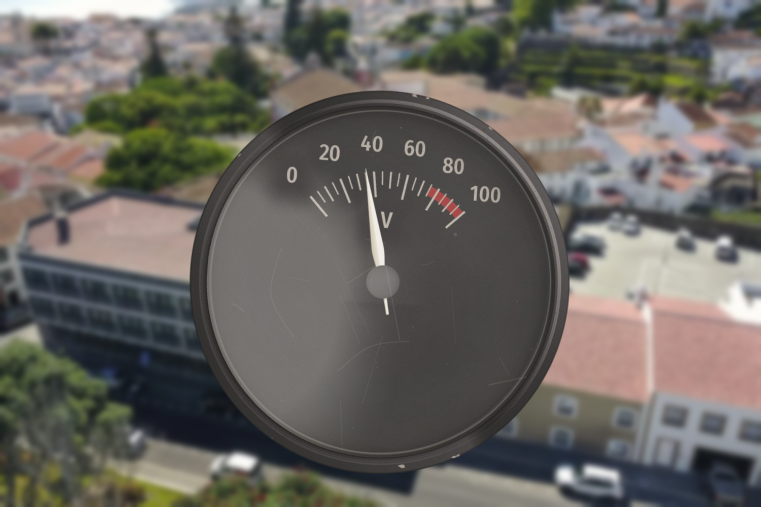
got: 35 V
